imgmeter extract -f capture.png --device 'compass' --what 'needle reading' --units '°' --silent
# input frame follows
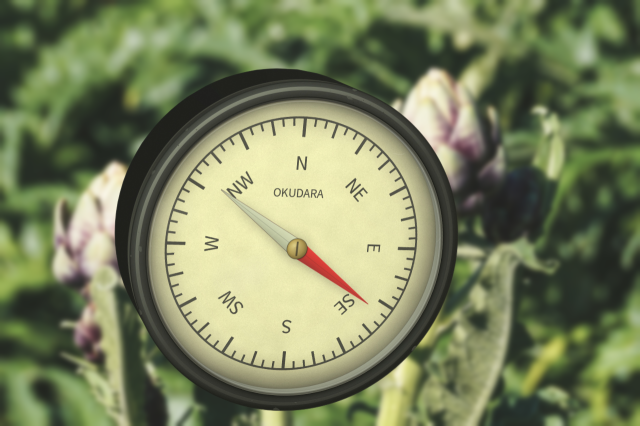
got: 125 °
